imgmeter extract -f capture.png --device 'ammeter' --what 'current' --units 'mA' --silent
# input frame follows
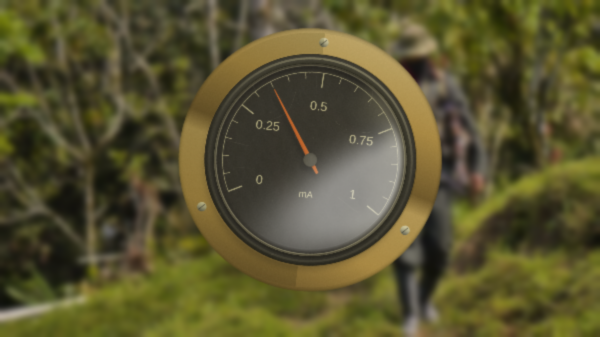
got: 0.35 mA
